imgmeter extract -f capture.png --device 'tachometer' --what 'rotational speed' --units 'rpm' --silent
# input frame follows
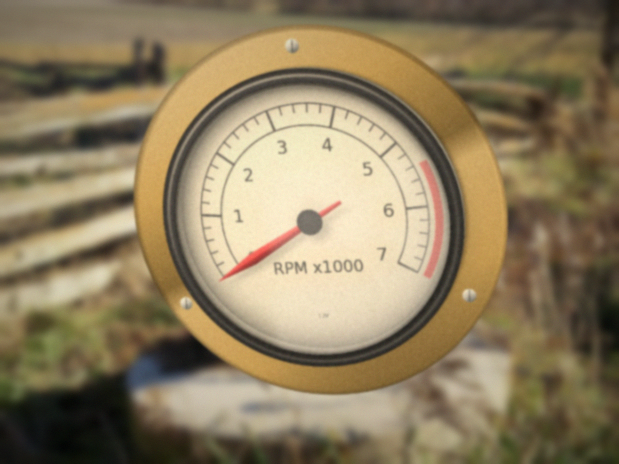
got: 0 rpm
